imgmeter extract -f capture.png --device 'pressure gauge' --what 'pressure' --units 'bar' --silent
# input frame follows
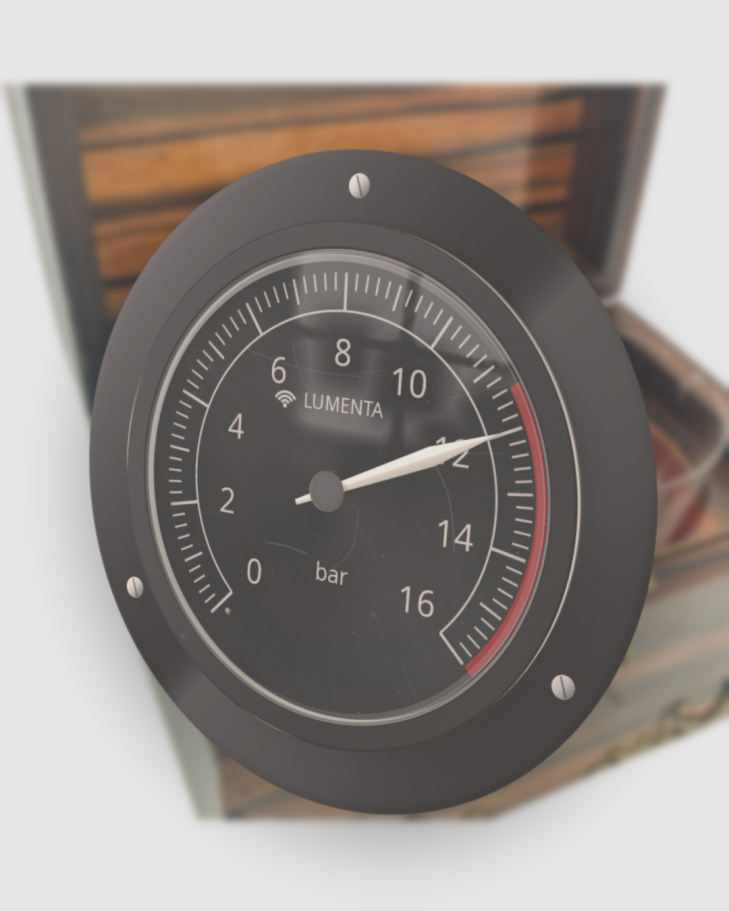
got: 12 bar
